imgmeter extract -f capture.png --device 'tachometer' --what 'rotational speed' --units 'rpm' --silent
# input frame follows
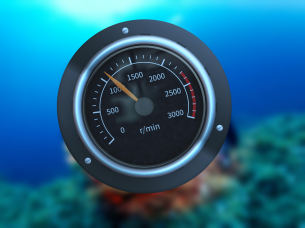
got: 1100 rpm
